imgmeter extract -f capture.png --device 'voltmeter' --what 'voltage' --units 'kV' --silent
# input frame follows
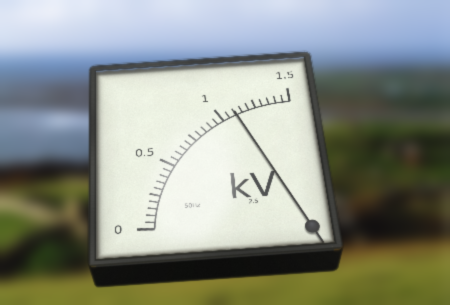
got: 1.1 kV
